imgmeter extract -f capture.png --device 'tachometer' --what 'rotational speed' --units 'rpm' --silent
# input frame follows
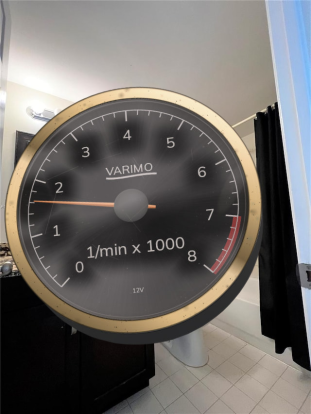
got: 1600 rpm
